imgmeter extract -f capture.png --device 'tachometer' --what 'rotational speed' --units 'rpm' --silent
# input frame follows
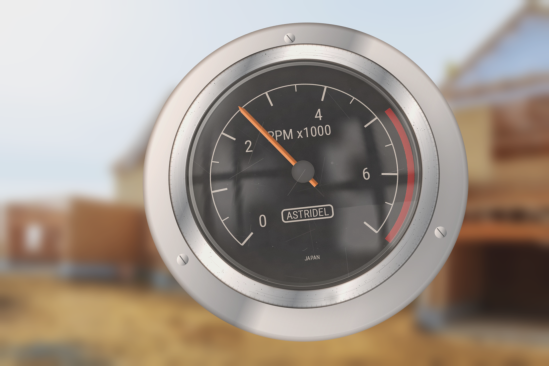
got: 2500 rpm
